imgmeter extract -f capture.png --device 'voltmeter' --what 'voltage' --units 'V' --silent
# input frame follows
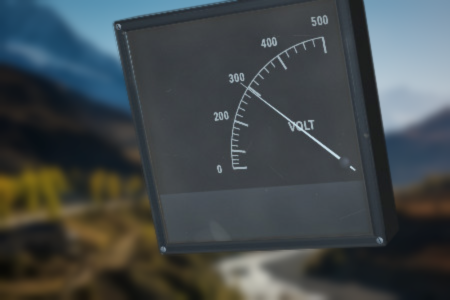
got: 300 V
